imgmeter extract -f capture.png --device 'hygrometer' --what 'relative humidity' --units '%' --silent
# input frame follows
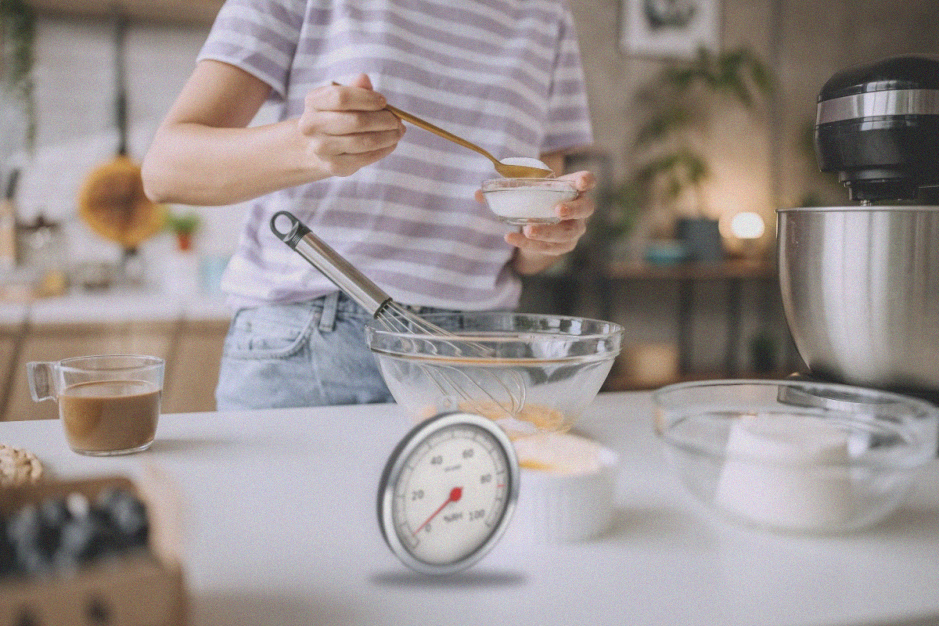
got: 5 %
